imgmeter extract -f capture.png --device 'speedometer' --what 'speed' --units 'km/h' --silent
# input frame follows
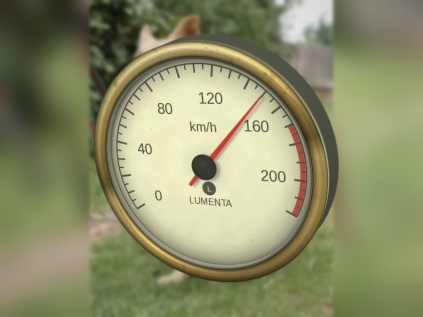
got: 150 km/h
